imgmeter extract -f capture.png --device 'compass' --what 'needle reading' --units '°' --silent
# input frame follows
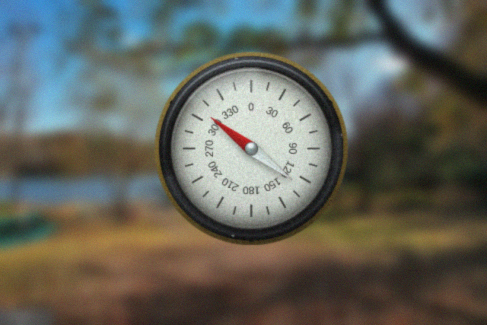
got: 307.5 °
